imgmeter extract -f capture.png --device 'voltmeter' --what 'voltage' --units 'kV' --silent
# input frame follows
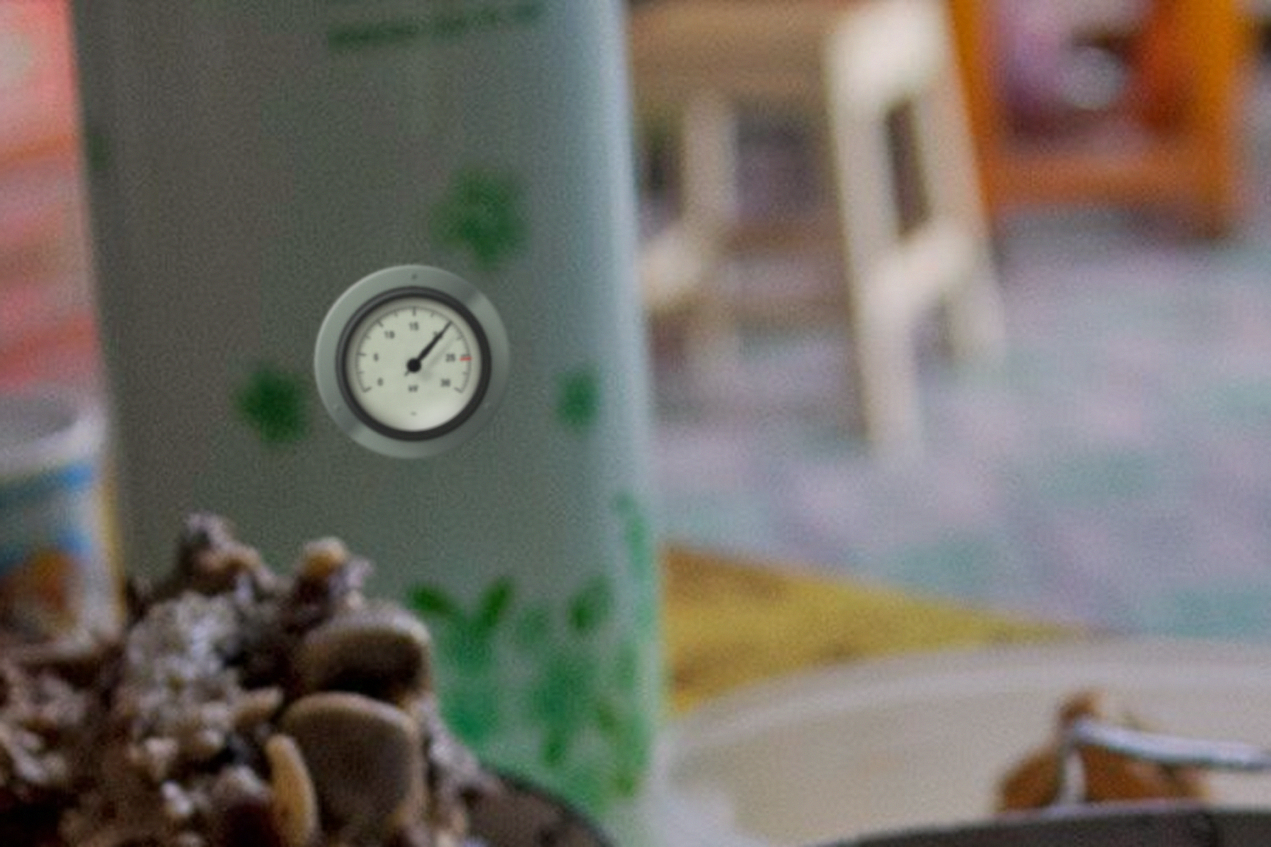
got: 20 kV
